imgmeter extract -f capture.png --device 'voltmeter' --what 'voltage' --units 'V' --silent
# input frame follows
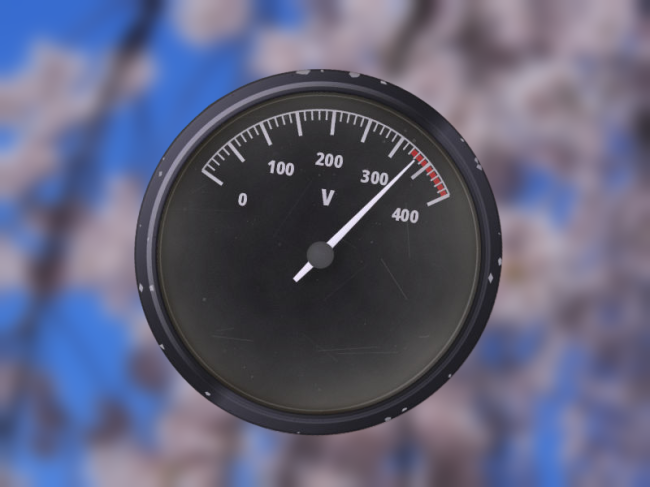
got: 330 V
